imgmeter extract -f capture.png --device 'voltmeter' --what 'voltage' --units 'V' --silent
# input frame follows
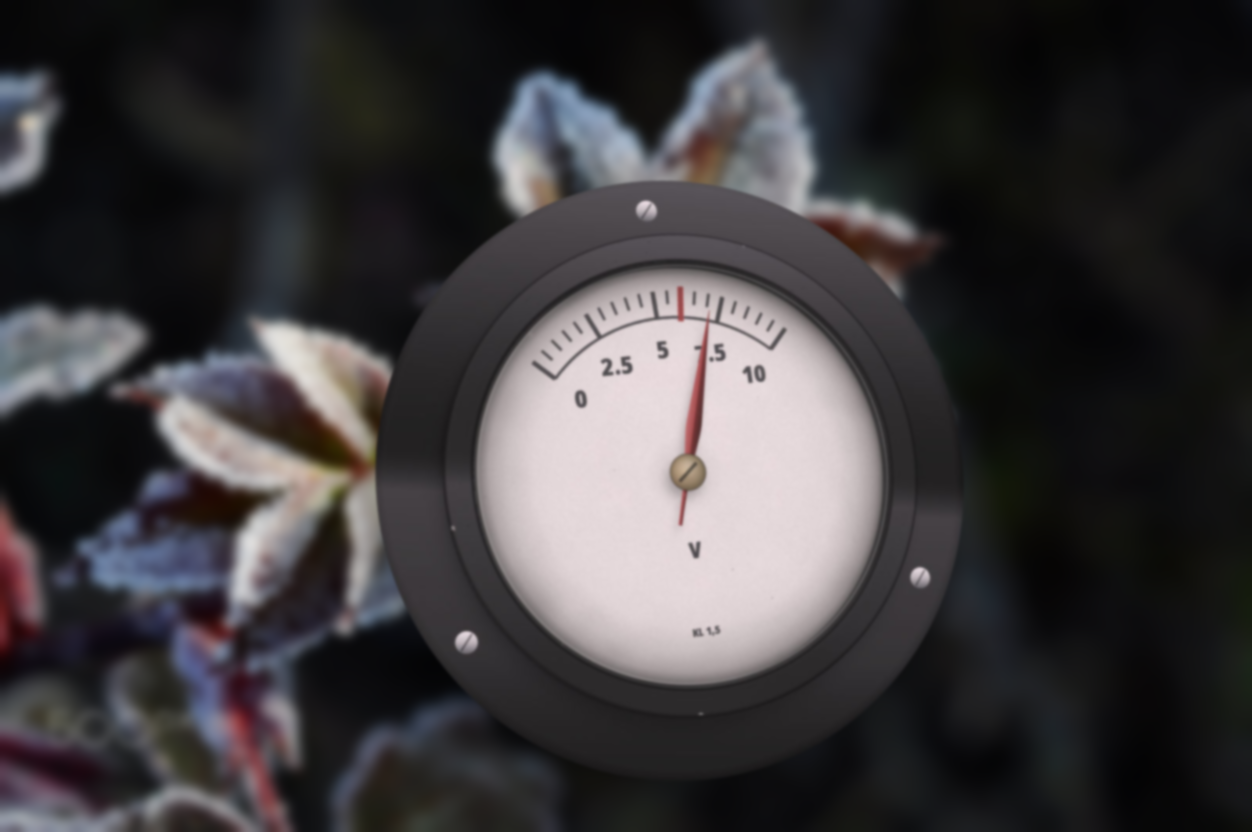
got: 7 V
